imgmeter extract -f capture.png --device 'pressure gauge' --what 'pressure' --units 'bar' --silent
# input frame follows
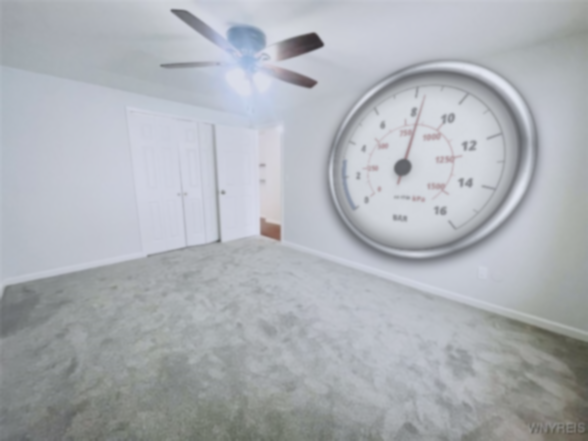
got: 8.5 bar
